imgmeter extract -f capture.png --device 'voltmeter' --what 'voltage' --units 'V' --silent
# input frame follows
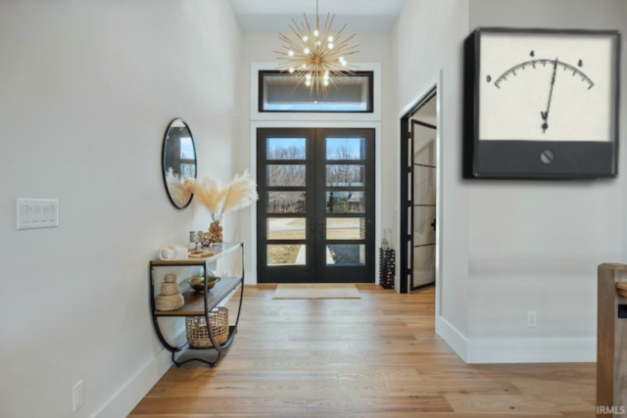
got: 6 V
